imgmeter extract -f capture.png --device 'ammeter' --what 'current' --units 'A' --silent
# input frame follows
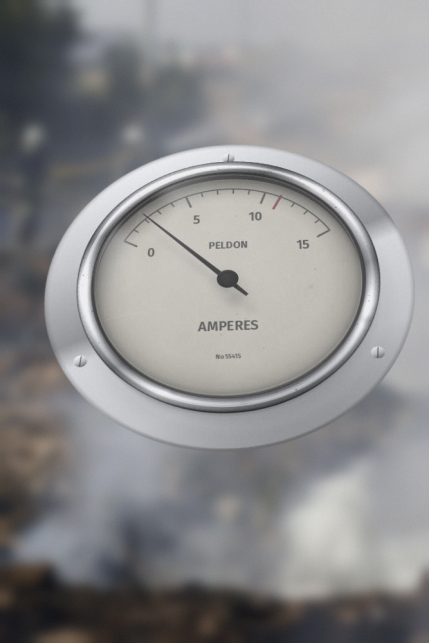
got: 2 A
